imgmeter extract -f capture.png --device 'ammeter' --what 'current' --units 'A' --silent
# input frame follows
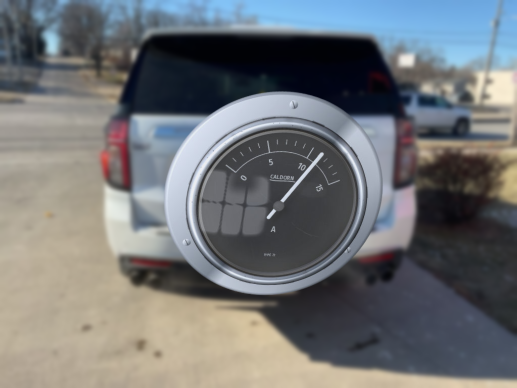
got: 11 A
